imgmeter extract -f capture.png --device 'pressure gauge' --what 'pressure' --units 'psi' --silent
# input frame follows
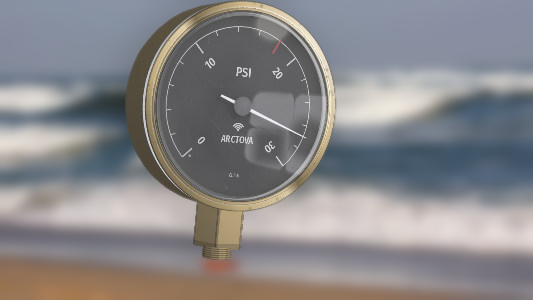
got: 27 psi
